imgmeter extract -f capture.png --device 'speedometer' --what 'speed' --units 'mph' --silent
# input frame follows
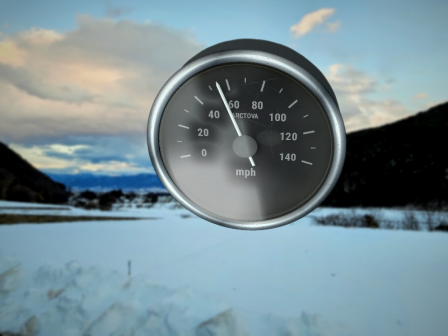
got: 55 mph
